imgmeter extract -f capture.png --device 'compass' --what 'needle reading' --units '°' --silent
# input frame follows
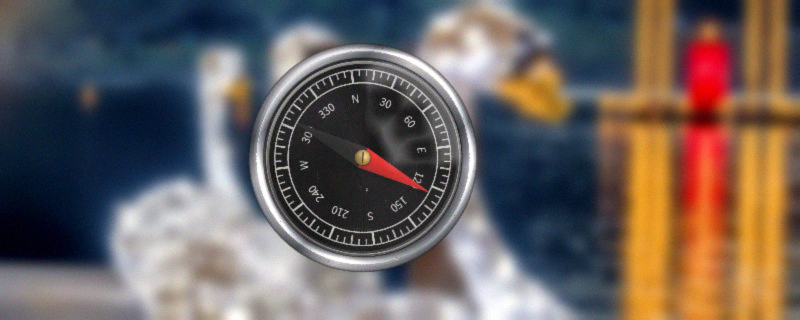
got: 125 °
